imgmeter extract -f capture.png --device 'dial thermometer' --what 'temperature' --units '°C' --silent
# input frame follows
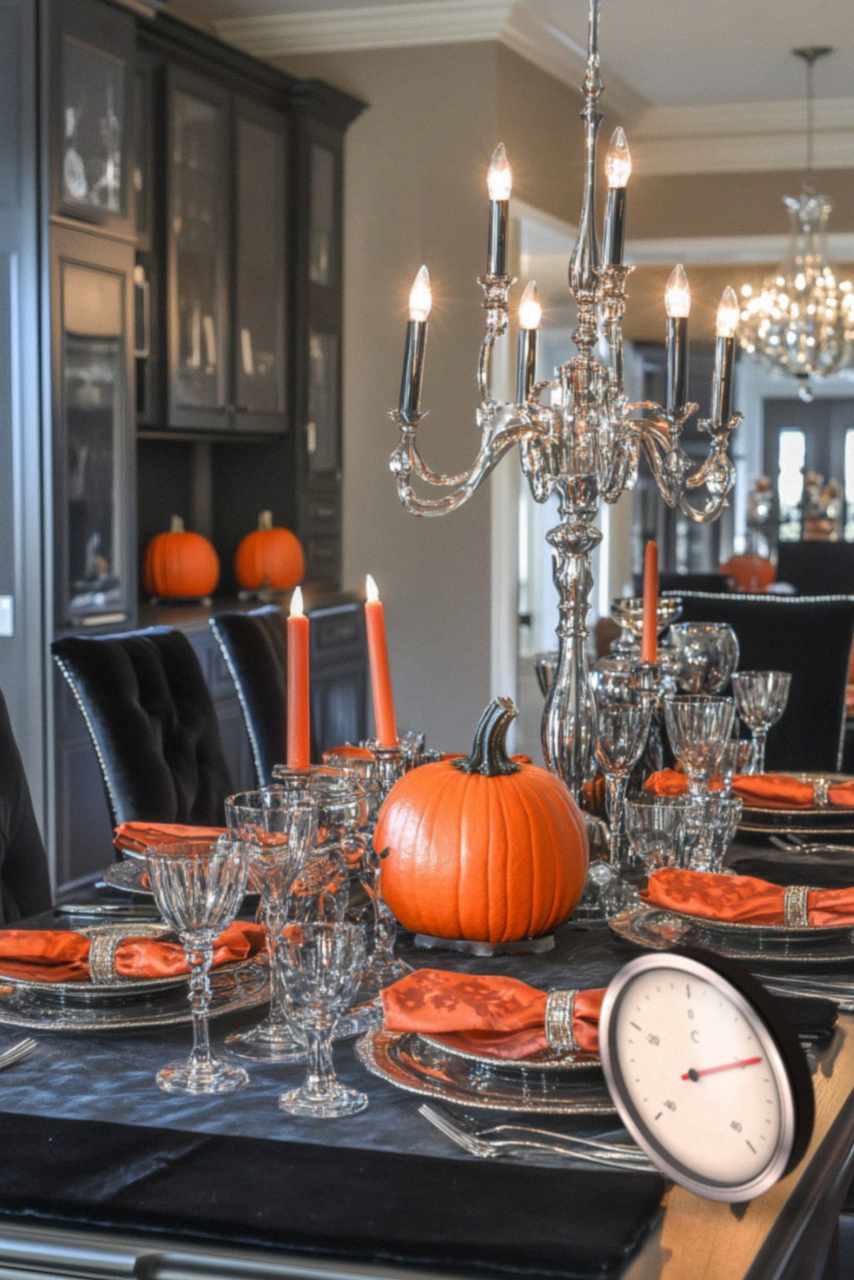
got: 20 °C
